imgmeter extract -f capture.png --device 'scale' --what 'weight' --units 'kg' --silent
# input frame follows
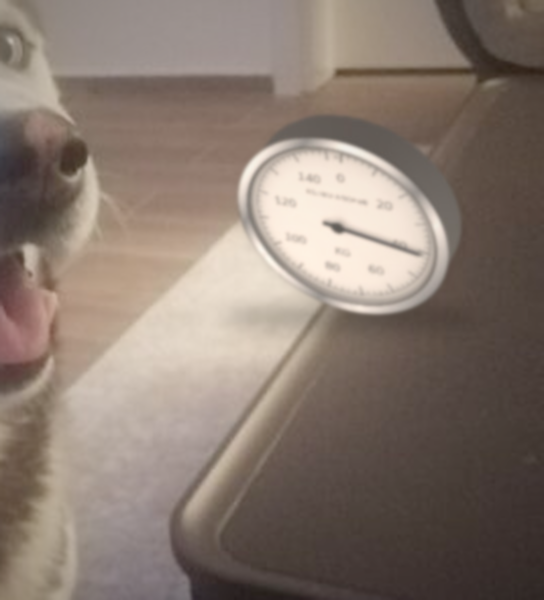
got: 40 kg
